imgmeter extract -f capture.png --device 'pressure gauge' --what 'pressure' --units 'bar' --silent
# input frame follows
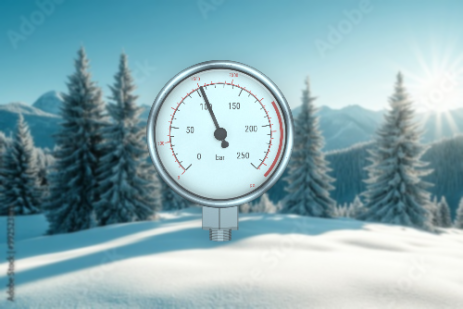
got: 105 bar
